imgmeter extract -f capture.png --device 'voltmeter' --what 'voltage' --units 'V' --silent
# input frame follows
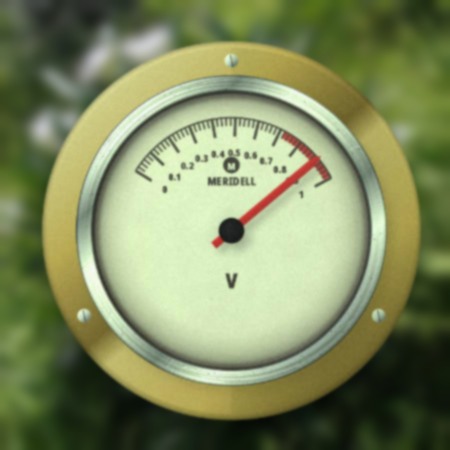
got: 0.9 V
